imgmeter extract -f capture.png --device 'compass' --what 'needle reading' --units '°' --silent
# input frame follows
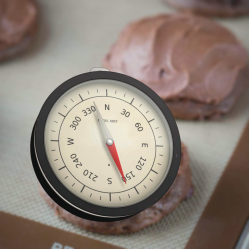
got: 160 °
